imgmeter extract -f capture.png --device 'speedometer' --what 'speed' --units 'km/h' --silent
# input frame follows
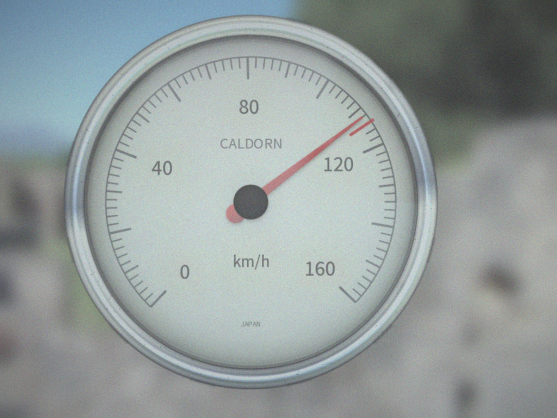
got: 112 km/h
